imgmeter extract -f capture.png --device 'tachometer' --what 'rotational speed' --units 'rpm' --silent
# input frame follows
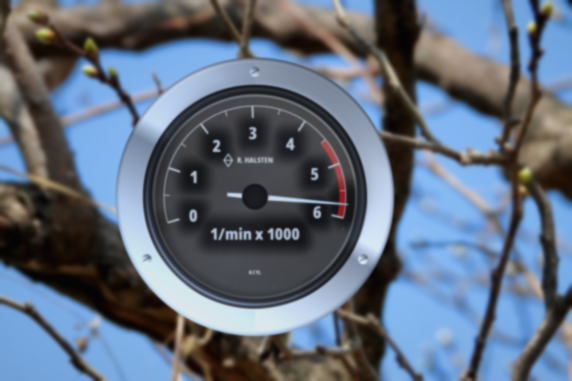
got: 5750 rpm
